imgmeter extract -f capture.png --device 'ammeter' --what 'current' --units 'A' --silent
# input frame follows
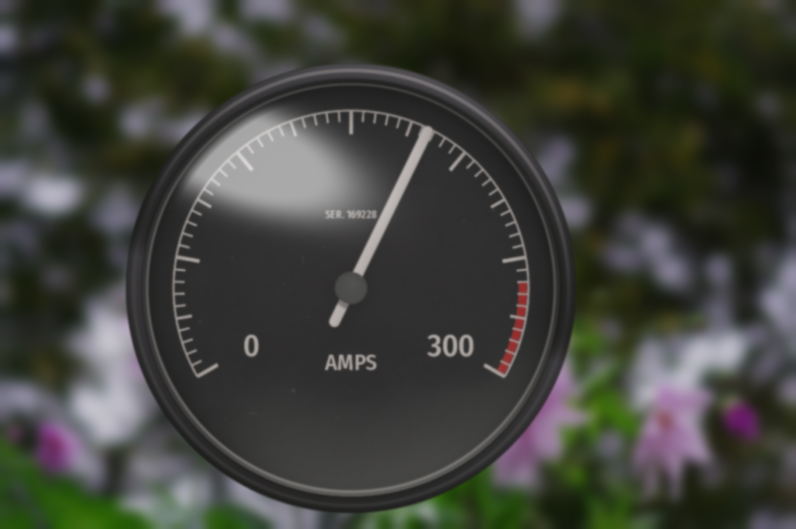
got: 182.5 A
